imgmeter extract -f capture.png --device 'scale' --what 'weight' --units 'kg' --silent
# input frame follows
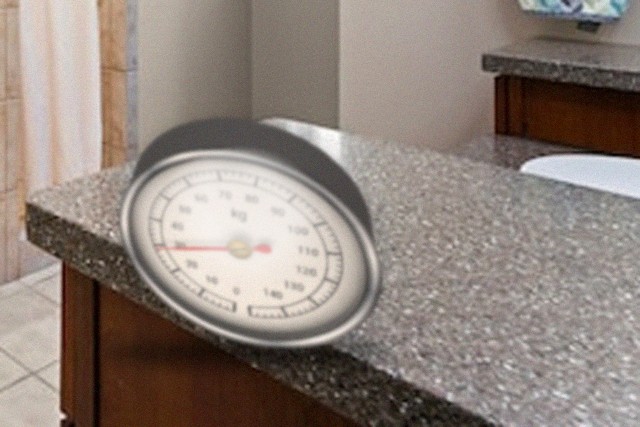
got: 30 kg
